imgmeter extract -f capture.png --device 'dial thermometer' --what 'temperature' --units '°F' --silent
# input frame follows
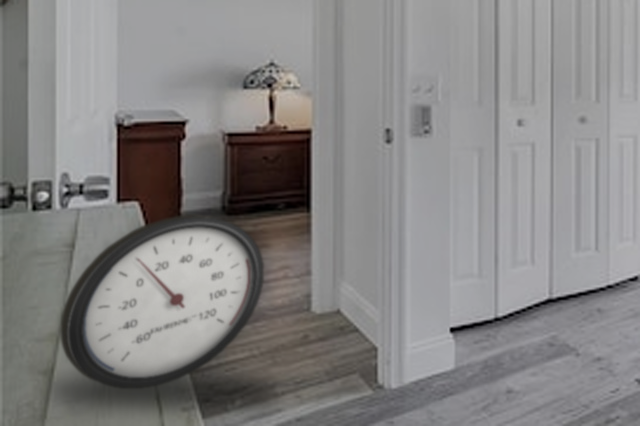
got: 10 °F
